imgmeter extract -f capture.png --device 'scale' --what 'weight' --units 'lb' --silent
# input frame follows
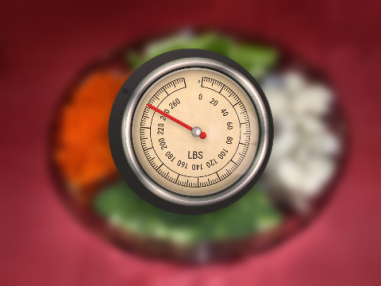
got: 240 lb
